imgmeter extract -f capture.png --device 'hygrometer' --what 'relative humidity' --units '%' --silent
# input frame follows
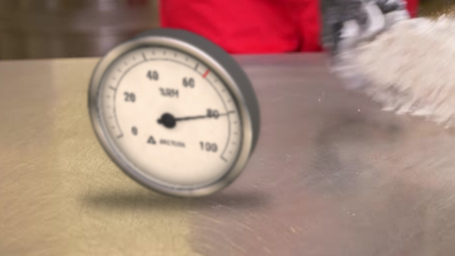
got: 80 %
